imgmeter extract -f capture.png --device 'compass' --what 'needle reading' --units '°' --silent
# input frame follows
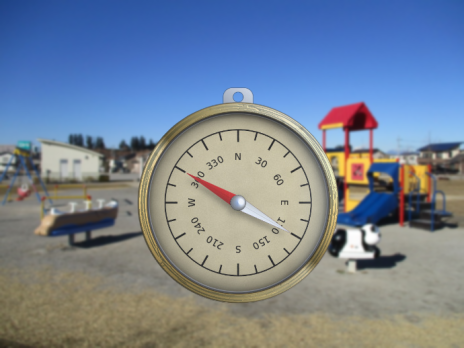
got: 300 °
